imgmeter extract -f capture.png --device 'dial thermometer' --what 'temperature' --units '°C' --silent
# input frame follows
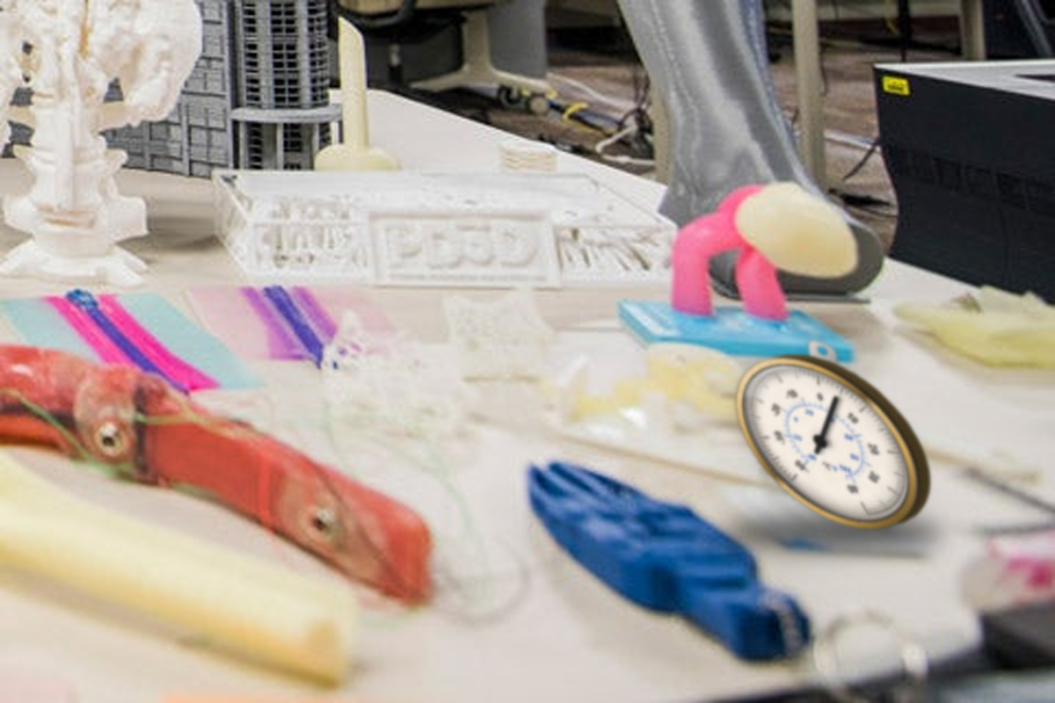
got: 5 °C
